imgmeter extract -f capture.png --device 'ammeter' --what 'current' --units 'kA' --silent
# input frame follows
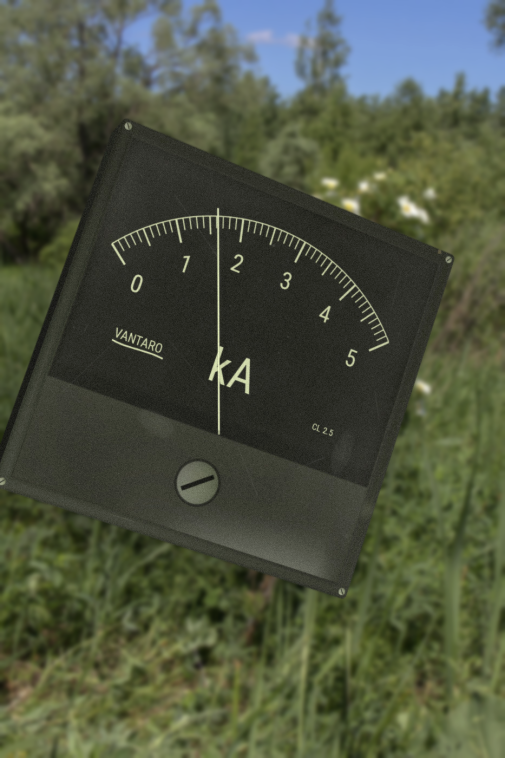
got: 1.6 kA
